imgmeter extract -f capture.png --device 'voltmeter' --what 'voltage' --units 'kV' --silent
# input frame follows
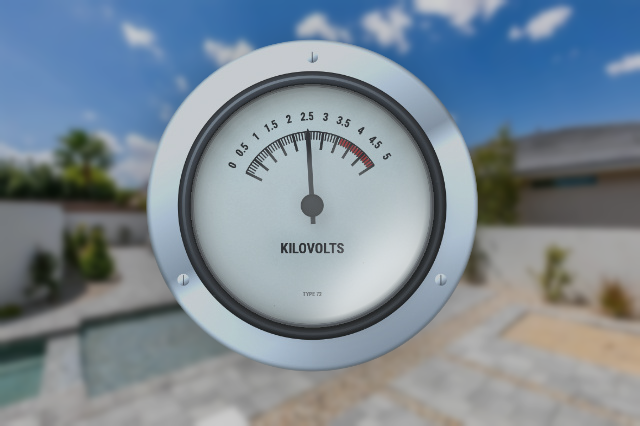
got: 2.5 kV
